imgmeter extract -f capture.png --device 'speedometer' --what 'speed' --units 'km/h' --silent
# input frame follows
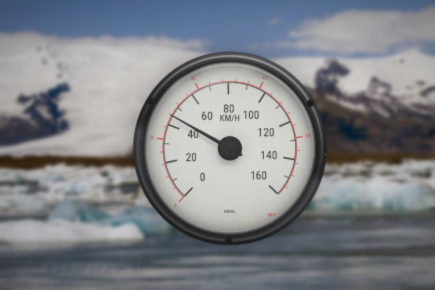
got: 45 km/h
